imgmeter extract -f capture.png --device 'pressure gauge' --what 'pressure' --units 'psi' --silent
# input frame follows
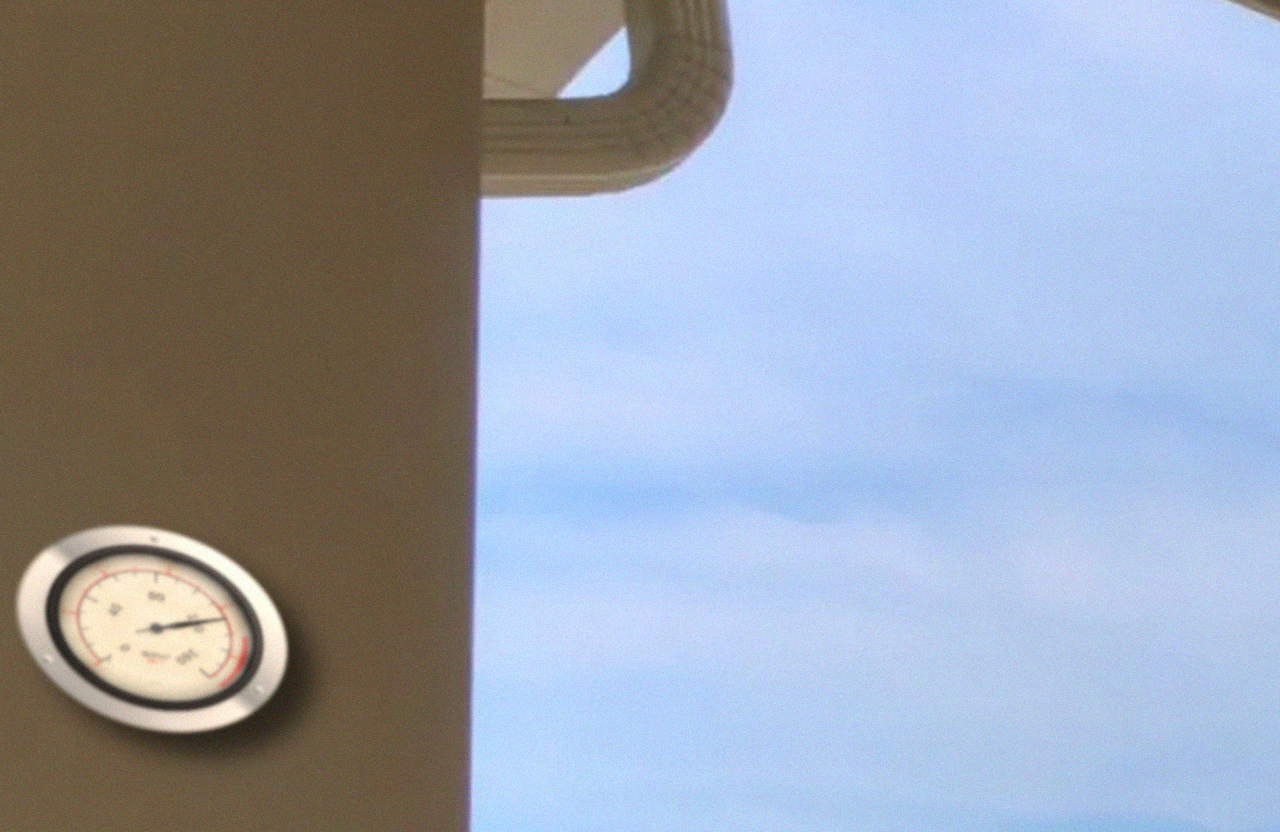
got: 120 psi
